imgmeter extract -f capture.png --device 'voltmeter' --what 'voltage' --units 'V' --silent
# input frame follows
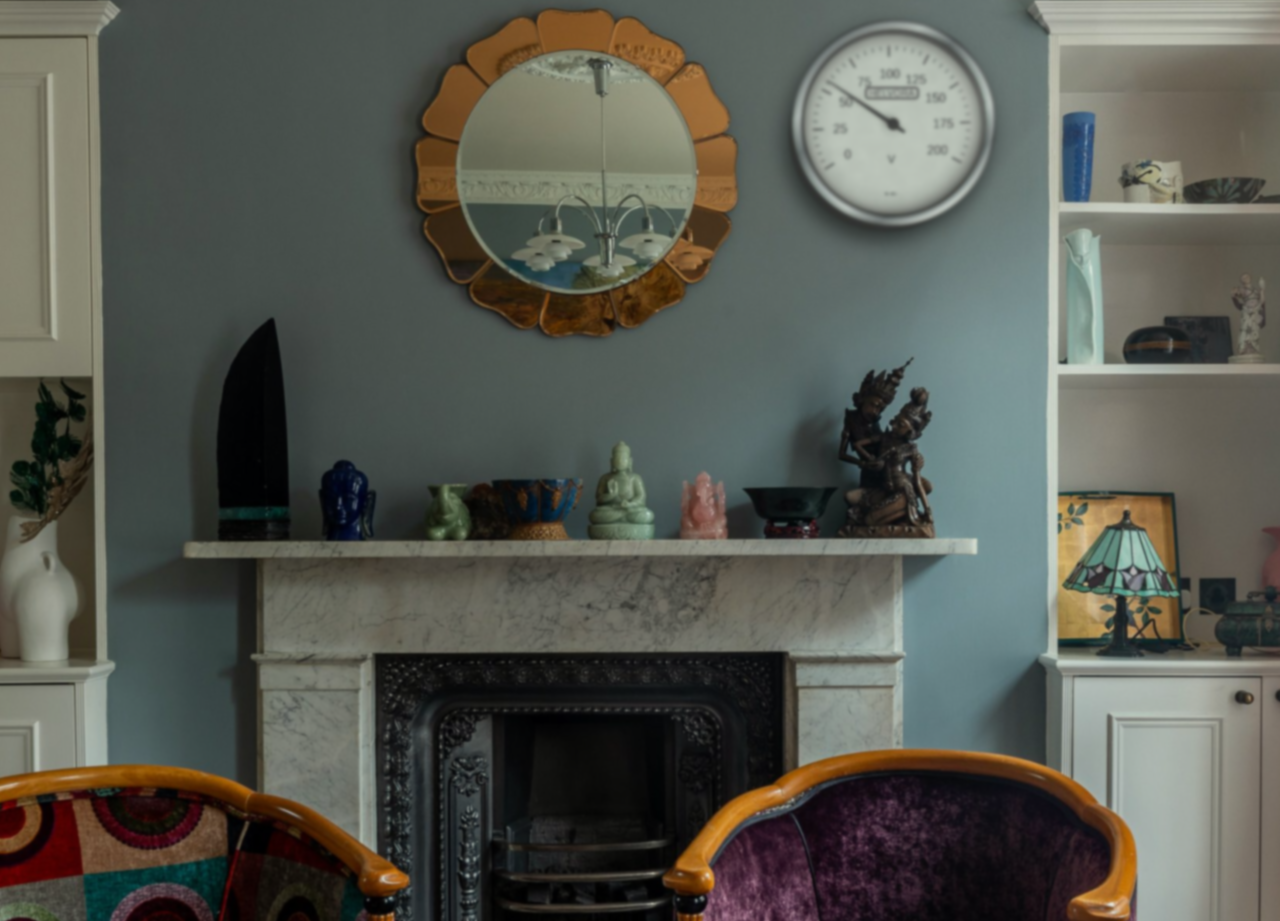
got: 55 V
